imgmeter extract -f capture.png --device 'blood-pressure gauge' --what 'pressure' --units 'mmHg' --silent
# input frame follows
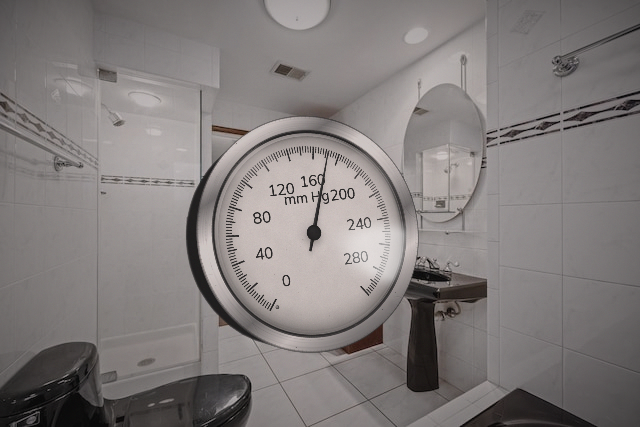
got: 170 mmHg
